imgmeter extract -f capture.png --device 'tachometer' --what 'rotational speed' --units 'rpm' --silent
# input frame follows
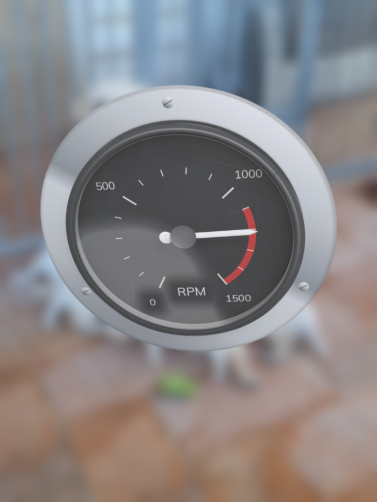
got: 1200 rpm
